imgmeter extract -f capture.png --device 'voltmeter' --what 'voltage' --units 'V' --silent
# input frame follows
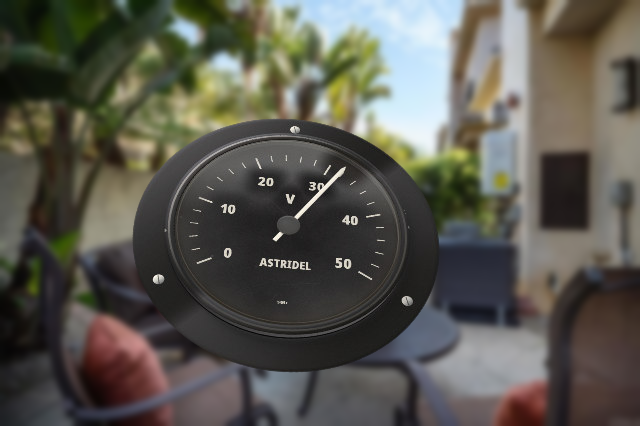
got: 32 V
